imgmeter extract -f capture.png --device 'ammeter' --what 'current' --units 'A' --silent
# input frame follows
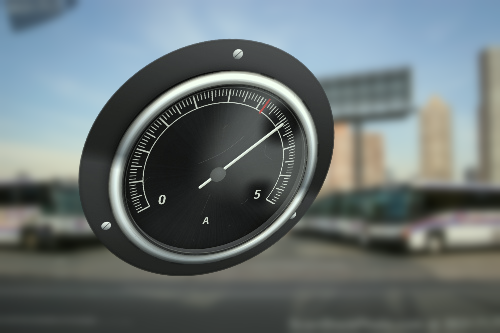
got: 3.5 A
